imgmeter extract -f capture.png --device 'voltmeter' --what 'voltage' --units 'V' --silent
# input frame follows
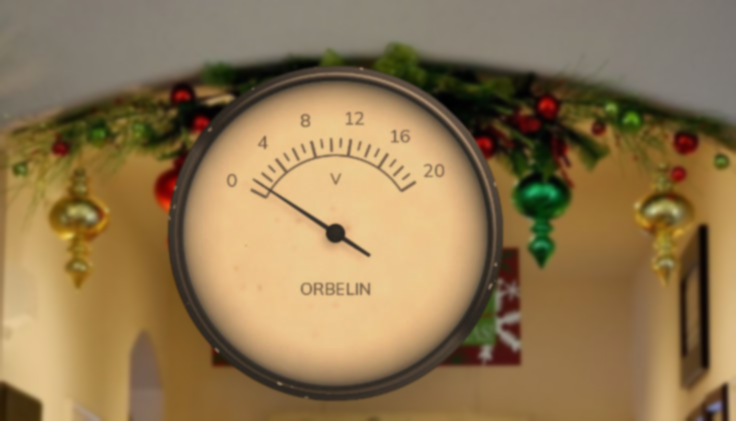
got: 1 V
